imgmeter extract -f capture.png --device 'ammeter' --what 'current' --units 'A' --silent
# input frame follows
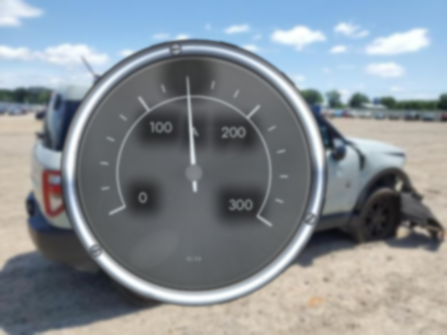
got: 140 A
